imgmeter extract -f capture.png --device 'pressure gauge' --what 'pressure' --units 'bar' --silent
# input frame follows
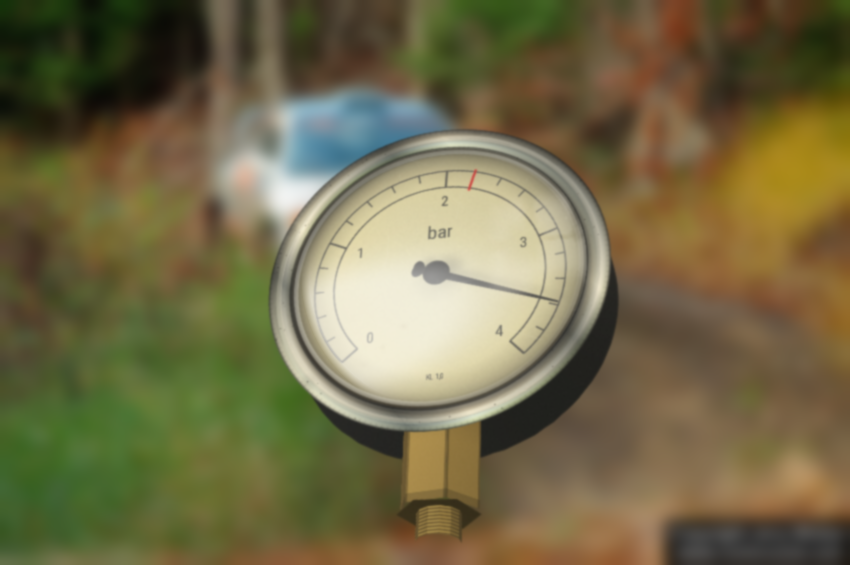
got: 3.6 bar
